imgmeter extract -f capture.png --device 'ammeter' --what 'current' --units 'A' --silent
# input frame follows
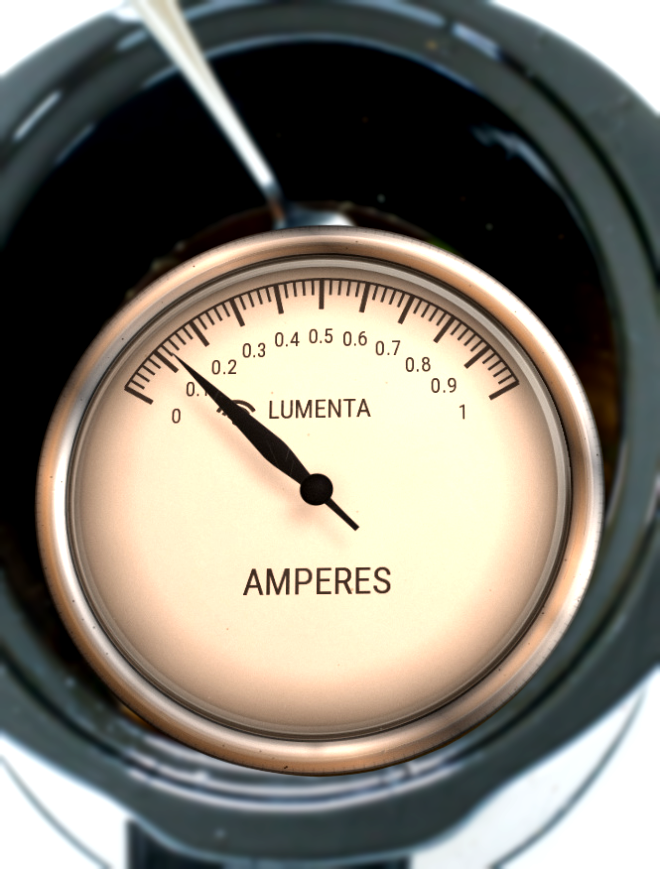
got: 0.12 A
